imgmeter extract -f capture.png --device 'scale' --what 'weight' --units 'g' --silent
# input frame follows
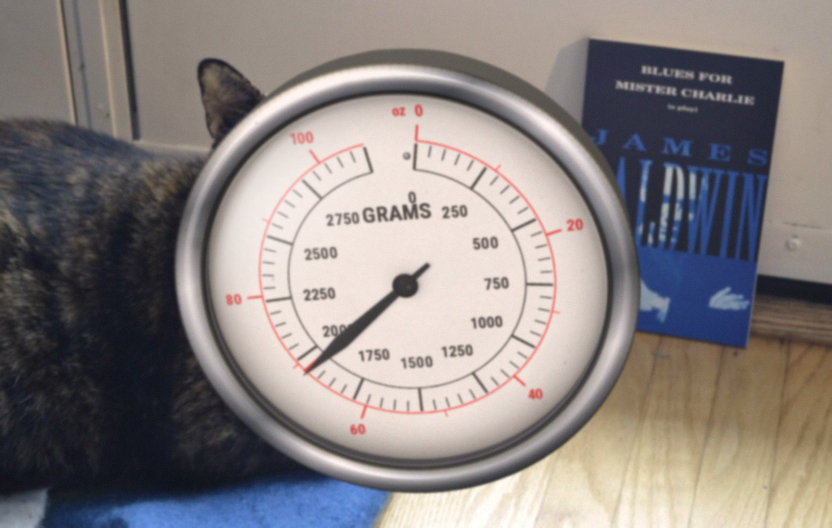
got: 1950 g
